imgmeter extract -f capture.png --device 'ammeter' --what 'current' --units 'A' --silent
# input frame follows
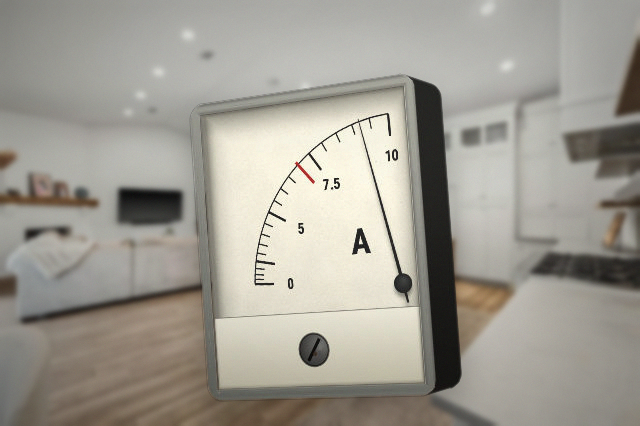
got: 9.25 A
